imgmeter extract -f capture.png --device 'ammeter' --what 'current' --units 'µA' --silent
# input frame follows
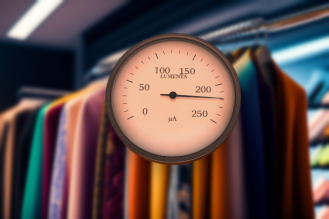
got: 220 µA
